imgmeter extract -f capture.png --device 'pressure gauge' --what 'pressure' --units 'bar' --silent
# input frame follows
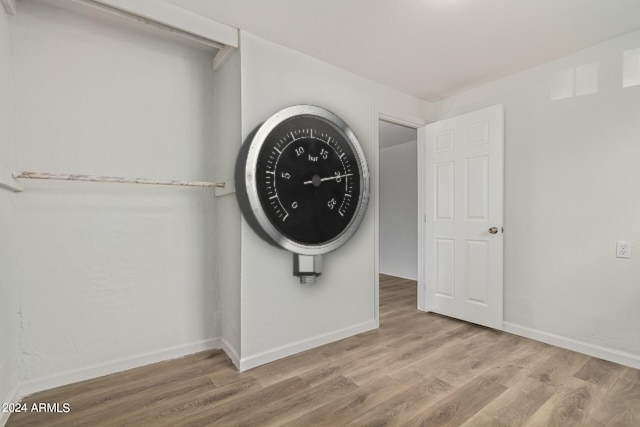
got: 20 bar
